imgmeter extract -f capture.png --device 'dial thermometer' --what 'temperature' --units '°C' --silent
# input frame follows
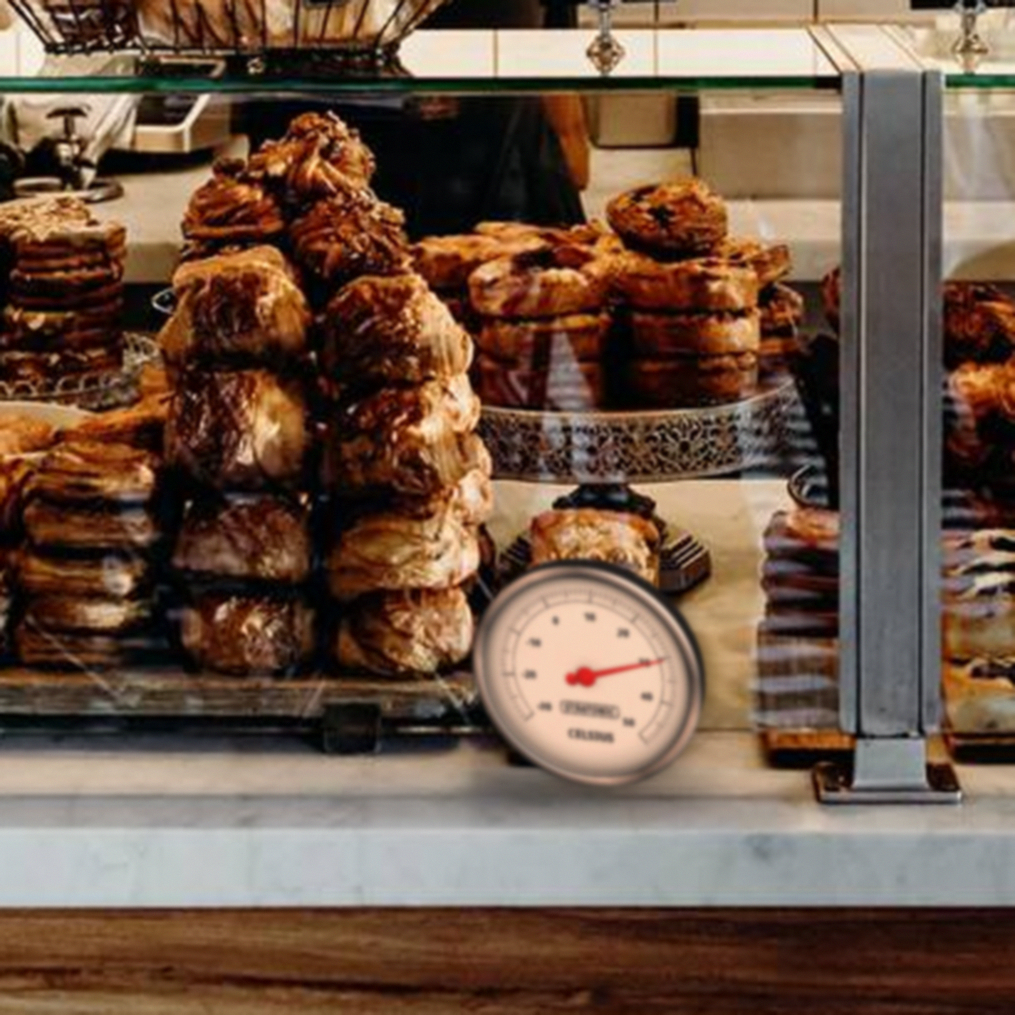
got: 30 °C
